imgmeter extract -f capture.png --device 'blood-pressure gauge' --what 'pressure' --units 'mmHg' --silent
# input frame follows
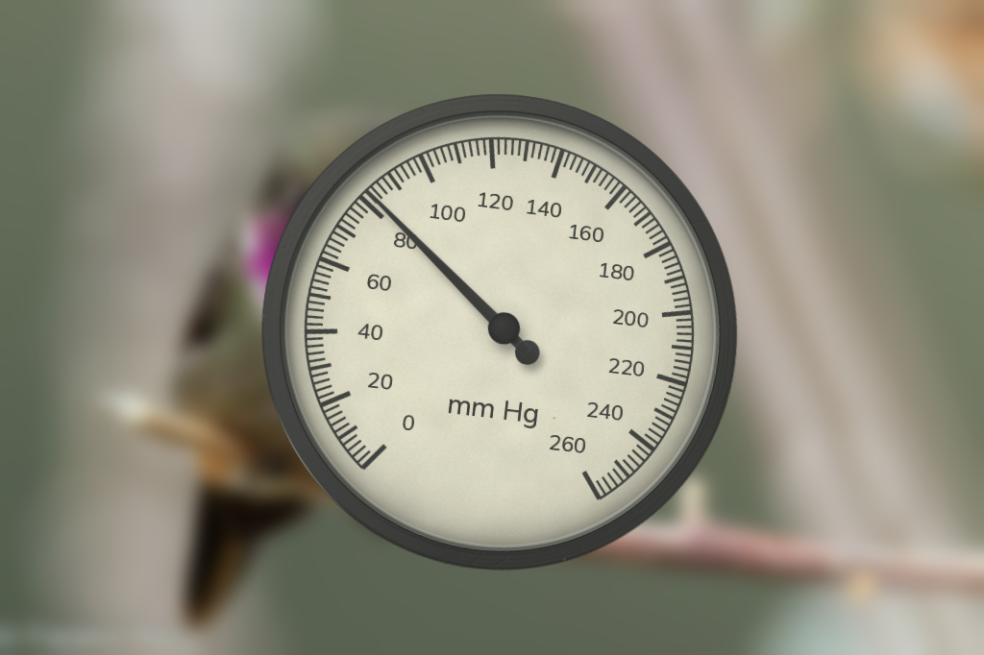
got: 82 mmHg
